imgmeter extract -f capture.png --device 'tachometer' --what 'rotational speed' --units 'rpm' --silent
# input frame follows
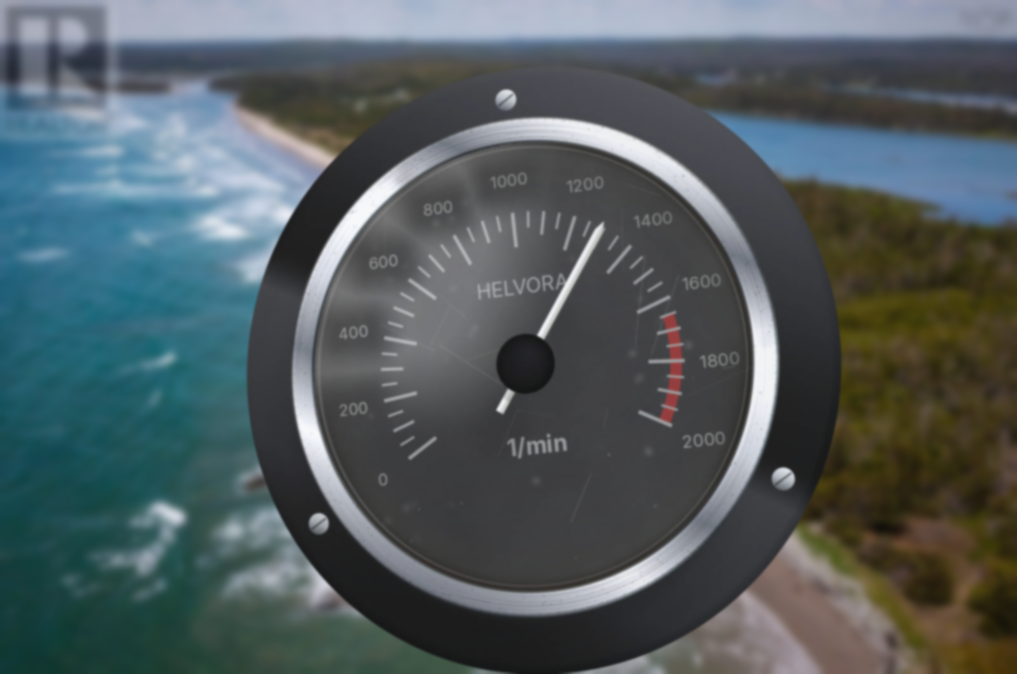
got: 1300 rpm
